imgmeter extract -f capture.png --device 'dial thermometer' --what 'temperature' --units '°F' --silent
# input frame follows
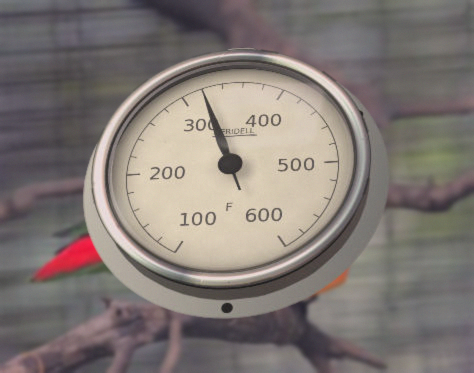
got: 320 °F
